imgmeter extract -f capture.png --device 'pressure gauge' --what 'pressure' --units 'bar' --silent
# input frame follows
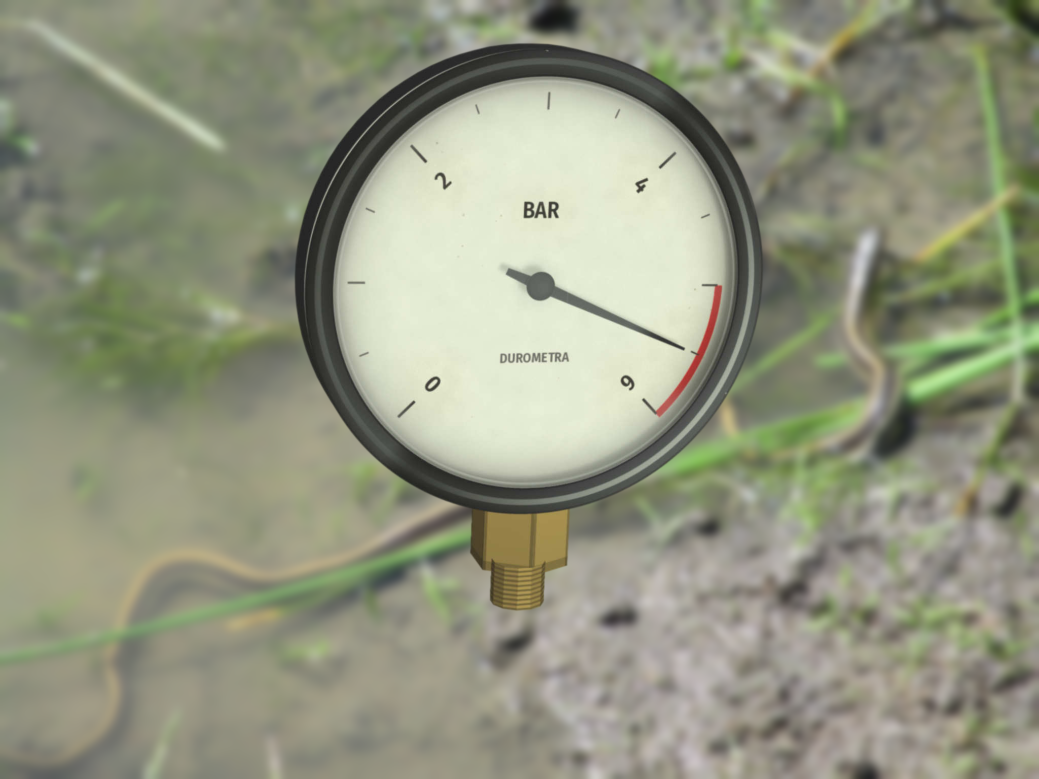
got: 5.5 bar
